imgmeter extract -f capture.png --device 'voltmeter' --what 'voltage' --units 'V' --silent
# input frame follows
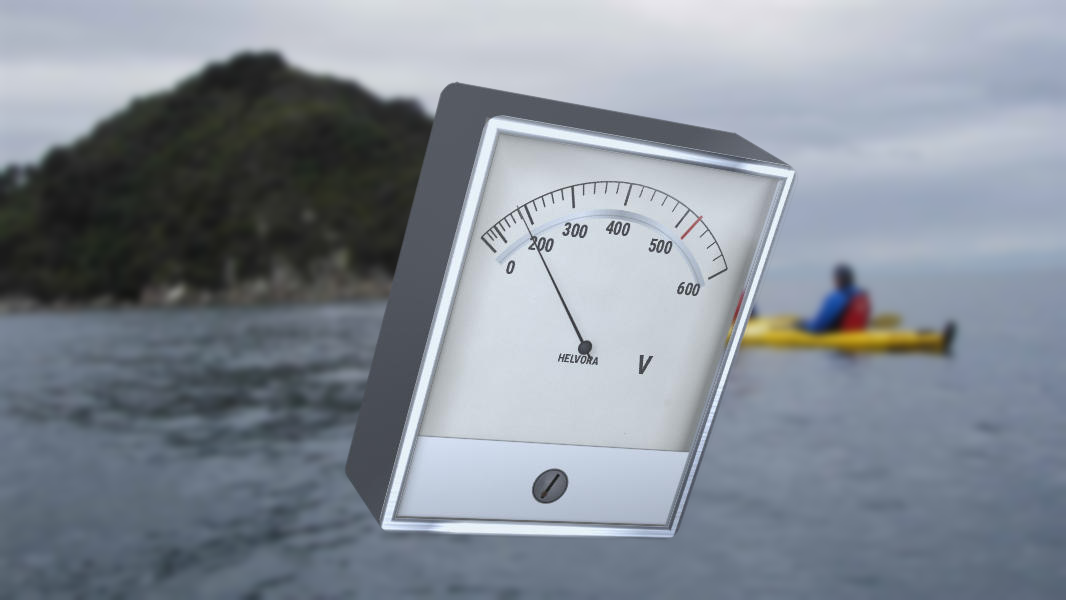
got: 180 V
